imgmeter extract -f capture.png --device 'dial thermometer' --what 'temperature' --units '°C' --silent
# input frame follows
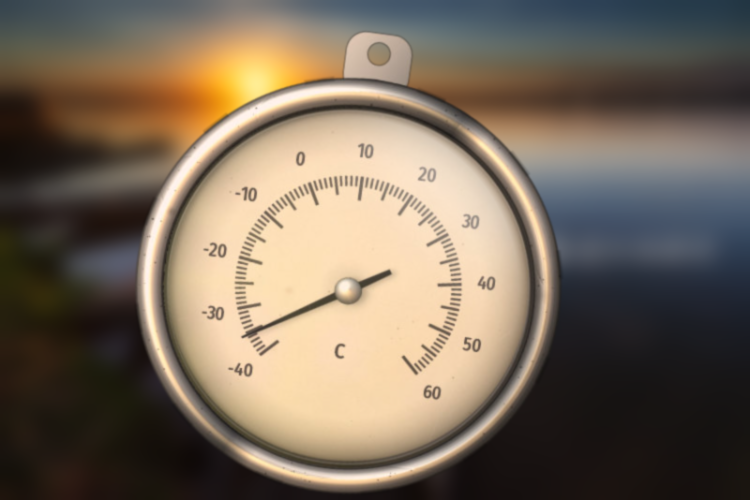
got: -35 °C
